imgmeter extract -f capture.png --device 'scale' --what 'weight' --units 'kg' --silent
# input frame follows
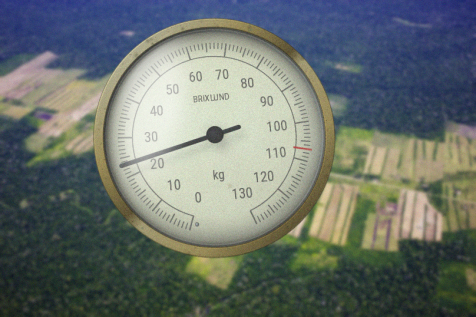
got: 23 kg
